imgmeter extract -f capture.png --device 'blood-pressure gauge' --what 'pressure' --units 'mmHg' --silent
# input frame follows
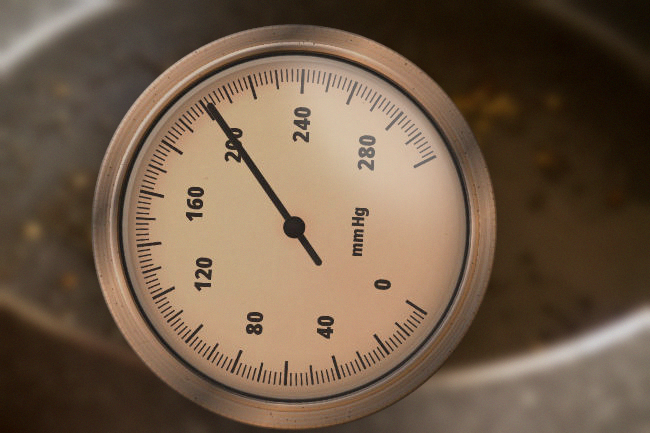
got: 202 mmHg
